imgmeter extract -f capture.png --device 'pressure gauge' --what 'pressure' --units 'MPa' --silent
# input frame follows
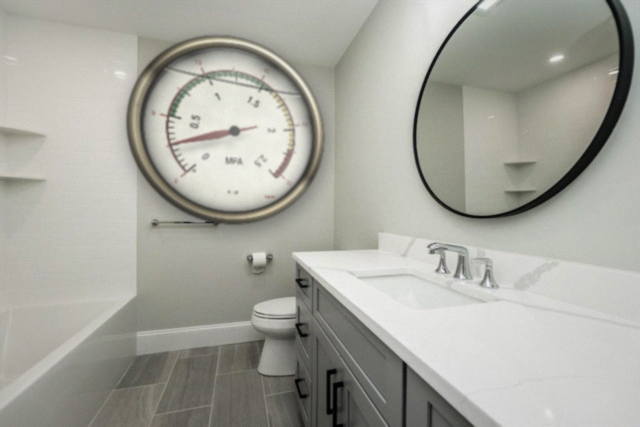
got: 0.25 MPa
